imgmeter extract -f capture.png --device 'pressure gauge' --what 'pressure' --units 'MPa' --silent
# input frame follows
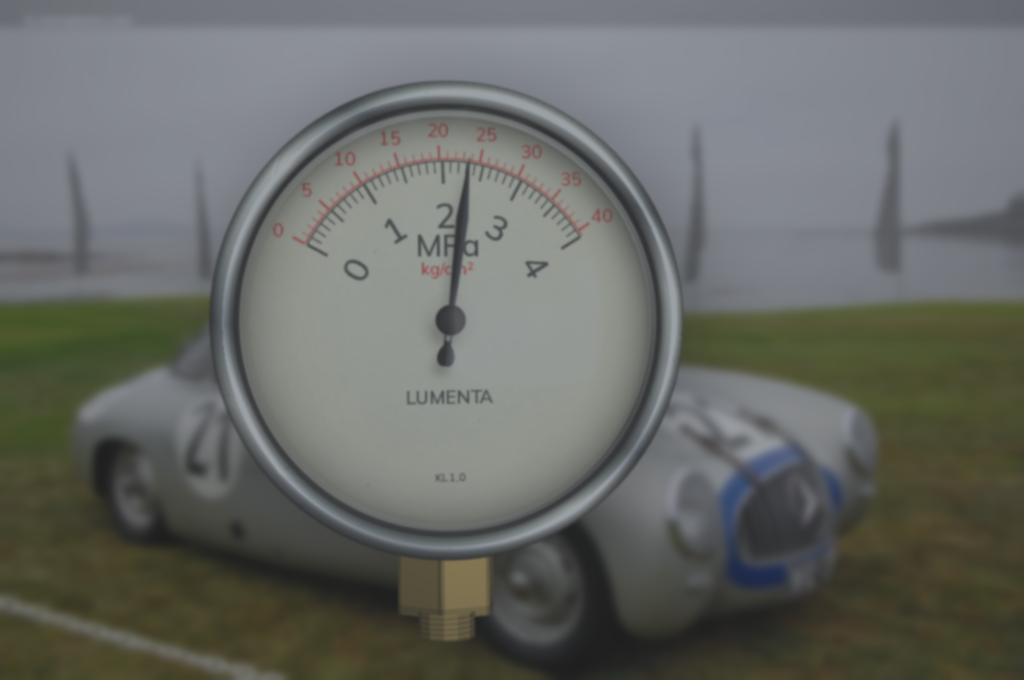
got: 2.3 MPa
